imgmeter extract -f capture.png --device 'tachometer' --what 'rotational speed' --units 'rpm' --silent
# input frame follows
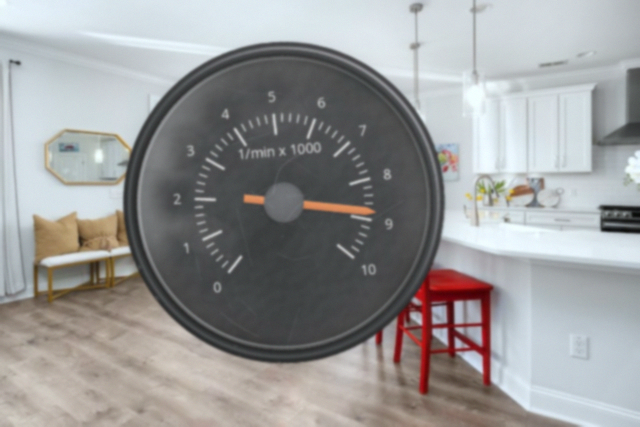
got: 8800 rpm
